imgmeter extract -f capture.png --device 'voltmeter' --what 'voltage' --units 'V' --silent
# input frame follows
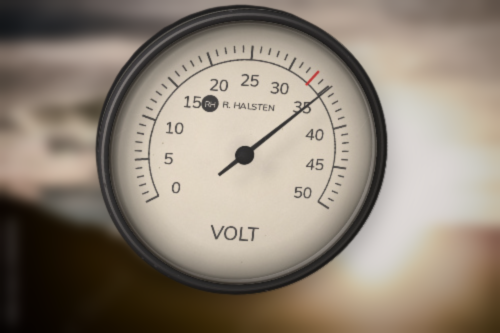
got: 35 V
